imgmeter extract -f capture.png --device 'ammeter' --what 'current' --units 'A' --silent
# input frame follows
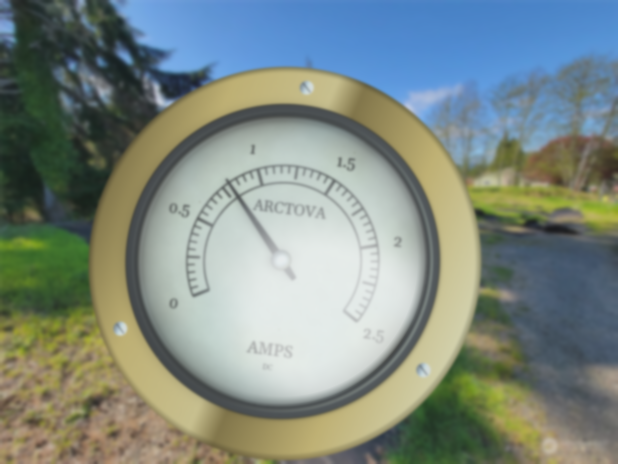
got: 0.8 A
